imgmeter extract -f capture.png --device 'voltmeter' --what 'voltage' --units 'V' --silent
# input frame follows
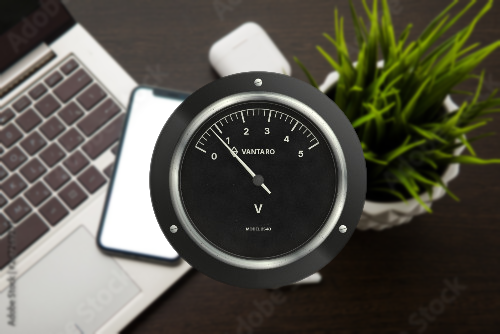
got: 0.8 V
